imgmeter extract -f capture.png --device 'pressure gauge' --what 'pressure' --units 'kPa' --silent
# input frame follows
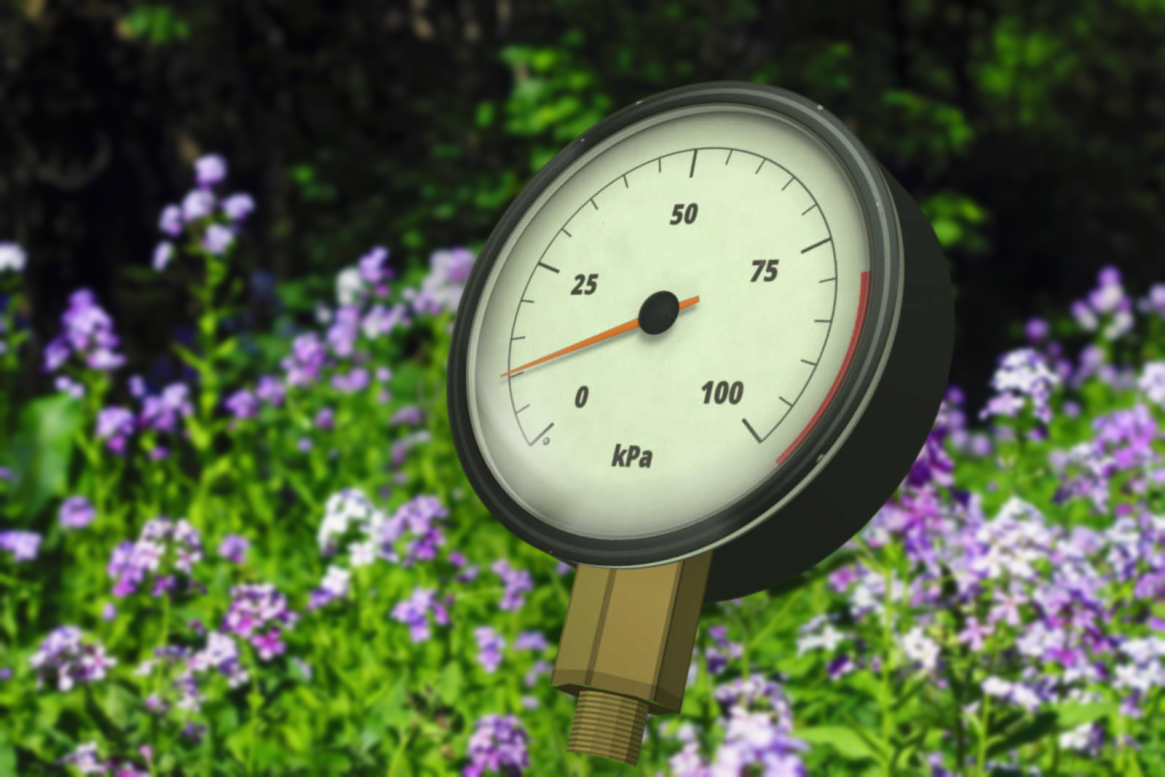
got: 10 kPa
